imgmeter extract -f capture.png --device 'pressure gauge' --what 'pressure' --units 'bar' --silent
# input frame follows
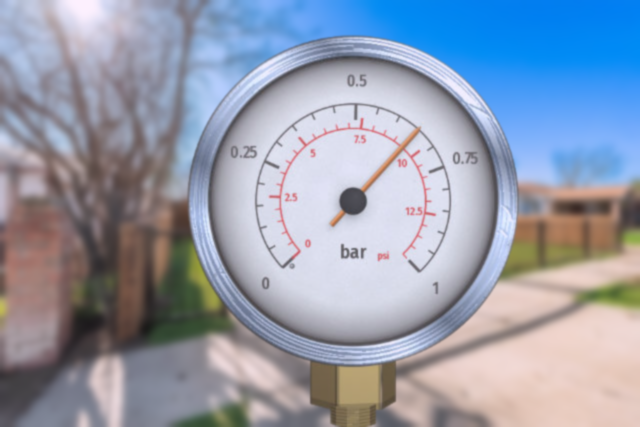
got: 0.65 bar
